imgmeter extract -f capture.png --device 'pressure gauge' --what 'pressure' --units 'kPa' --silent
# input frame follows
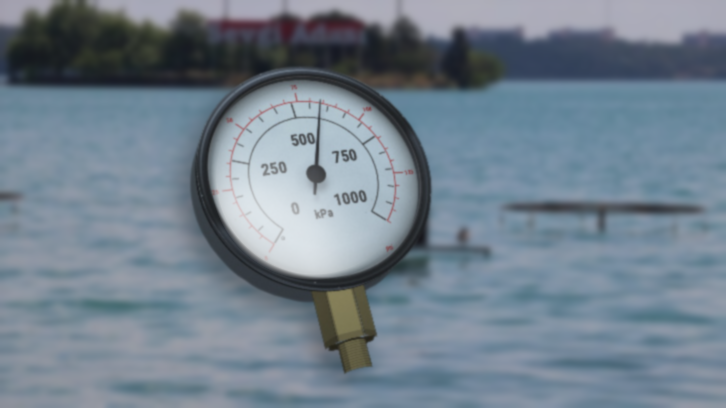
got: 575 kPa
